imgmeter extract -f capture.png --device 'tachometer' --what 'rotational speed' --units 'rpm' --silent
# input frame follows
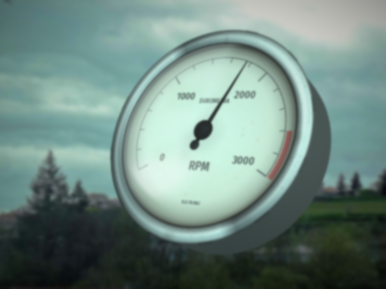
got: 1800 rpm
